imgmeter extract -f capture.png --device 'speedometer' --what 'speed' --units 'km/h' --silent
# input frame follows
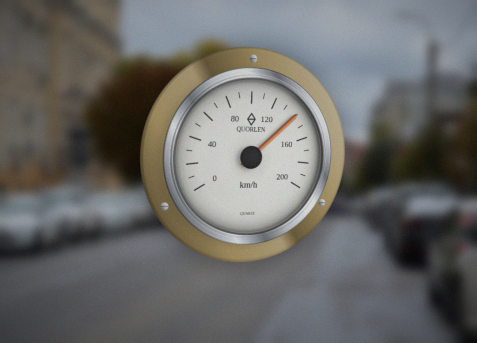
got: 140 km/h
